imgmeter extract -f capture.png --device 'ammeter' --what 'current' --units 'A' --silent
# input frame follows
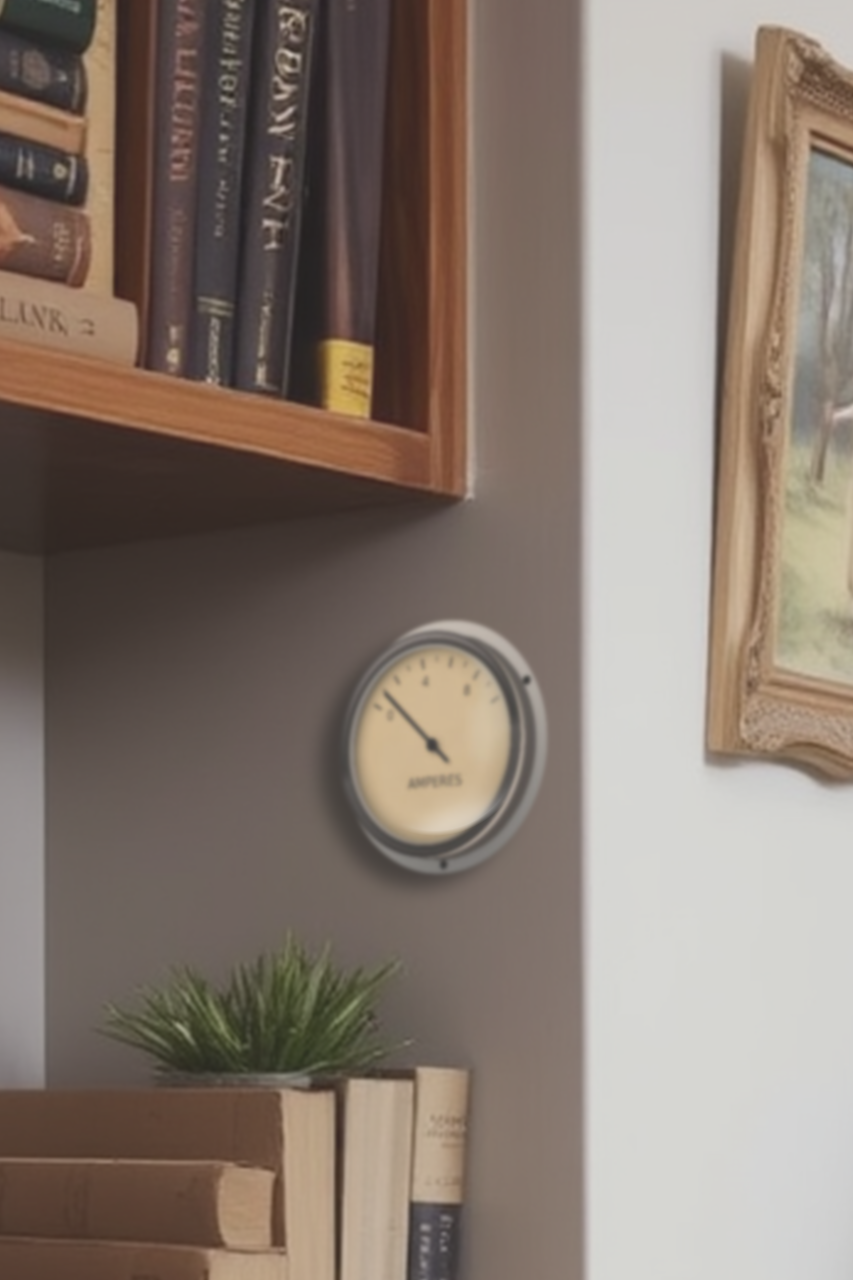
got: 1 A
